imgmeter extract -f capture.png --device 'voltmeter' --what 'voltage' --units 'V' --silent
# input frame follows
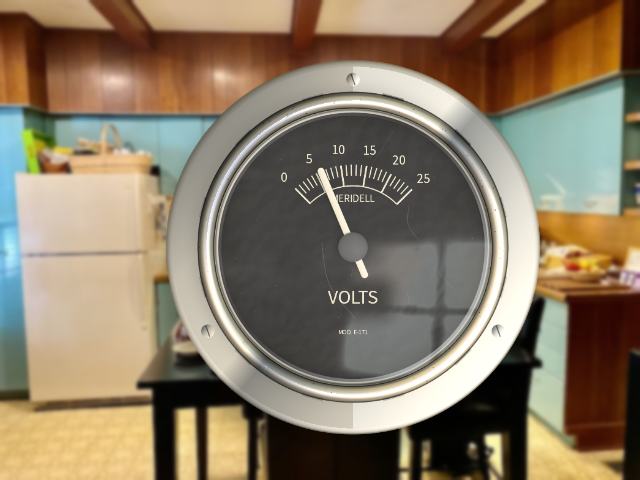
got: 6 V
